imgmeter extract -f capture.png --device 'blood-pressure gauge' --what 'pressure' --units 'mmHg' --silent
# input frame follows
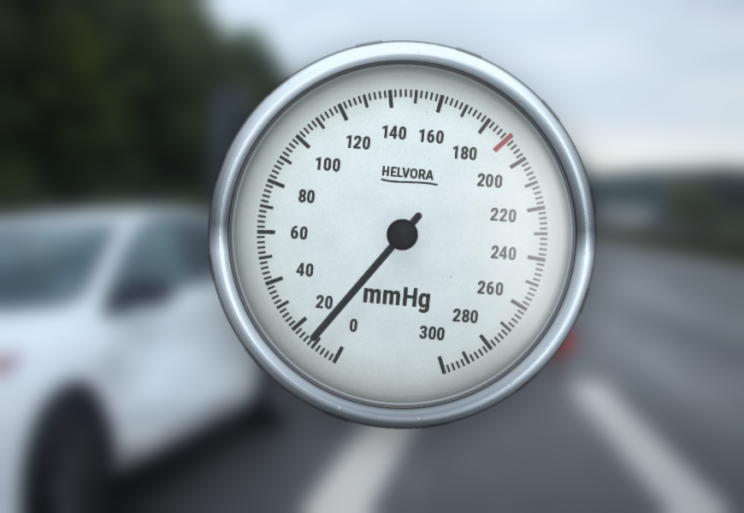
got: 12 mmHg
